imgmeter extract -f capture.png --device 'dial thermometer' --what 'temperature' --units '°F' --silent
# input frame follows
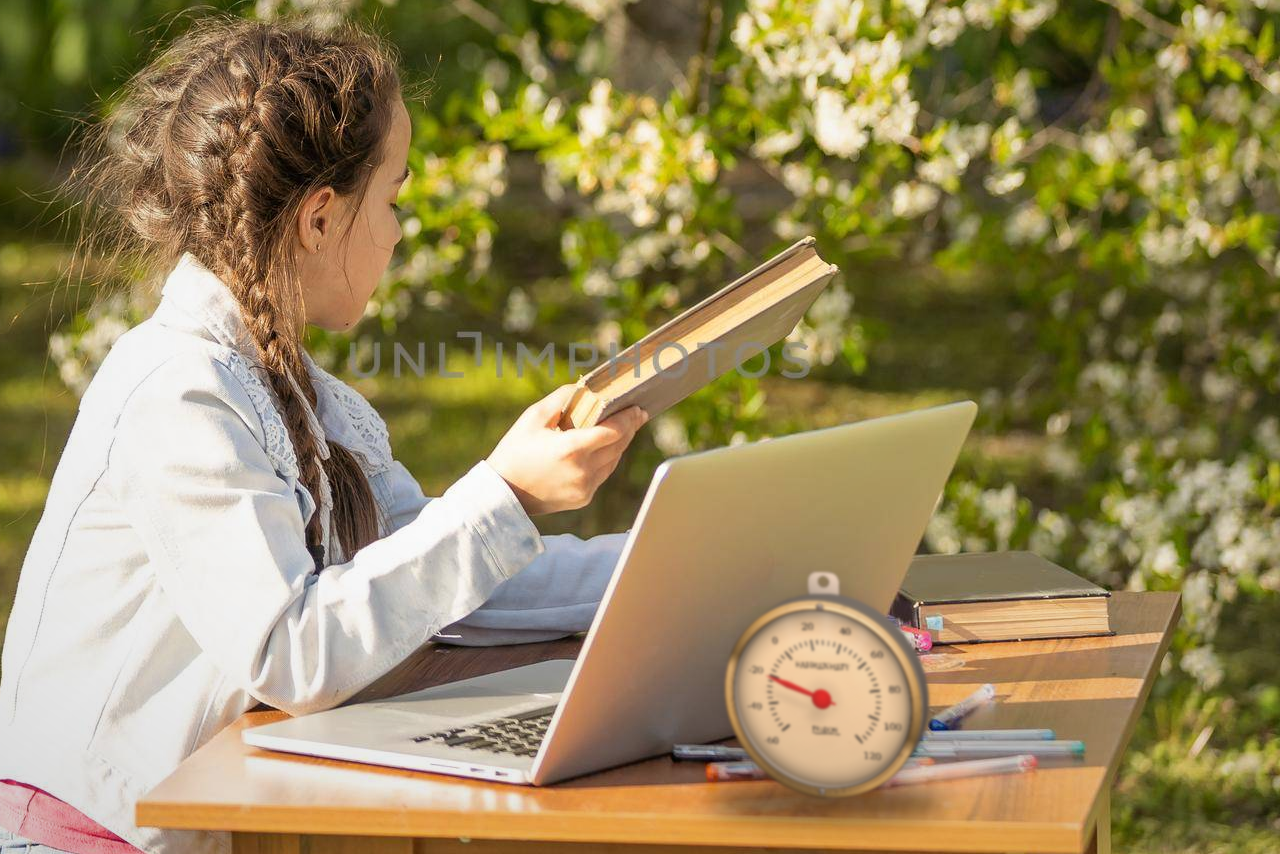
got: -20 °F
